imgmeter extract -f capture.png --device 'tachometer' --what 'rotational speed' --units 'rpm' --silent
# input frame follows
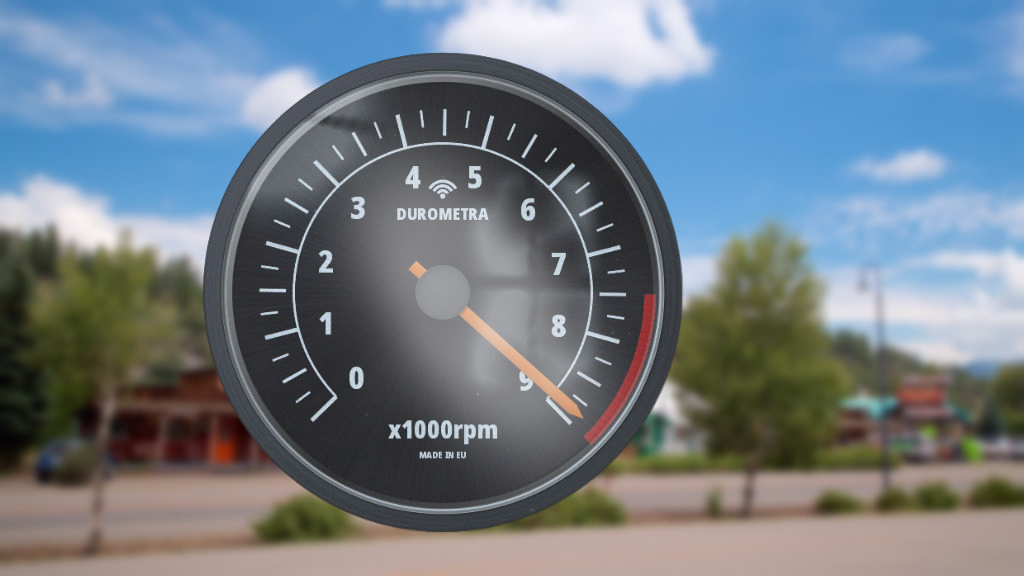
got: 8875 rpm
